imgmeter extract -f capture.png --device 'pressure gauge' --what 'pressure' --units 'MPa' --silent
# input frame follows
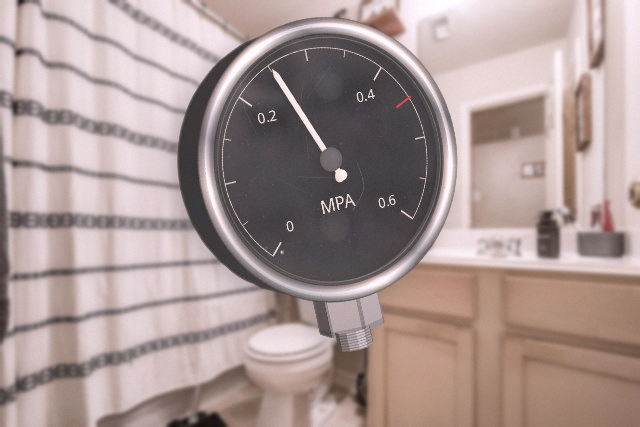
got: 0.25 MPa
